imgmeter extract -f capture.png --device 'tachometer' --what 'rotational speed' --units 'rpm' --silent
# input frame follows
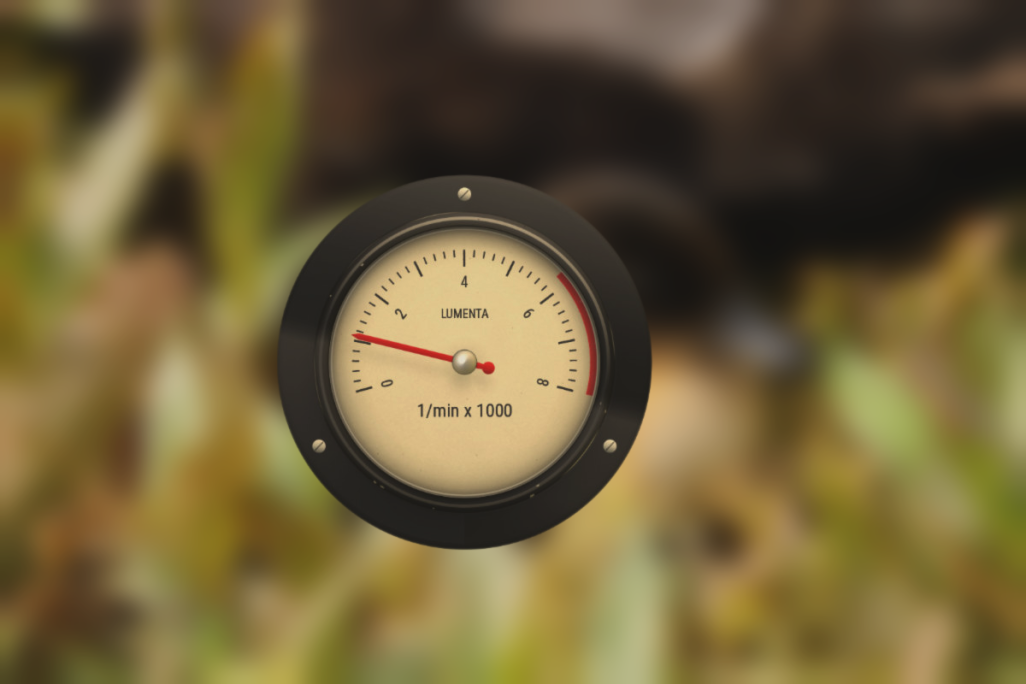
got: 1100 rpm
